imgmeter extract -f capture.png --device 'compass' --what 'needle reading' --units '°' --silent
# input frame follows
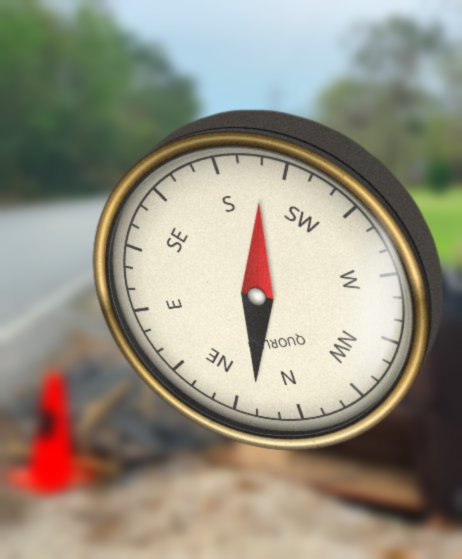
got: 200 °
